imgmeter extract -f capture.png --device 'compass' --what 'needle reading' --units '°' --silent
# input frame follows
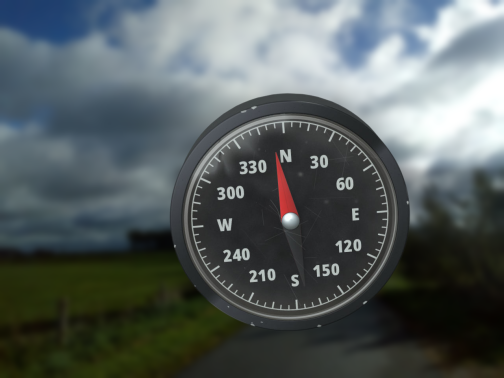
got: 352.5 °
